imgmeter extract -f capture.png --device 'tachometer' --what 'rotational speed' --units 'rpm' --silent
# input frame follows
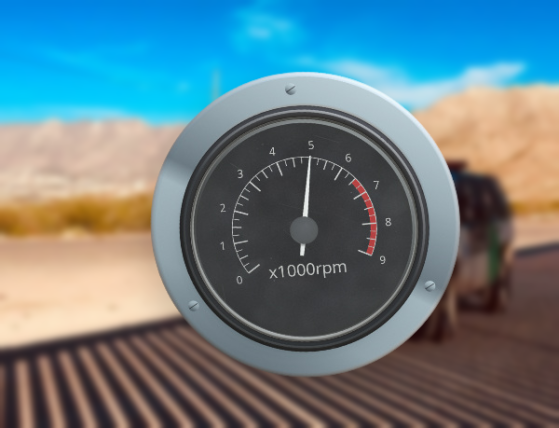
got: 5000 rpm
